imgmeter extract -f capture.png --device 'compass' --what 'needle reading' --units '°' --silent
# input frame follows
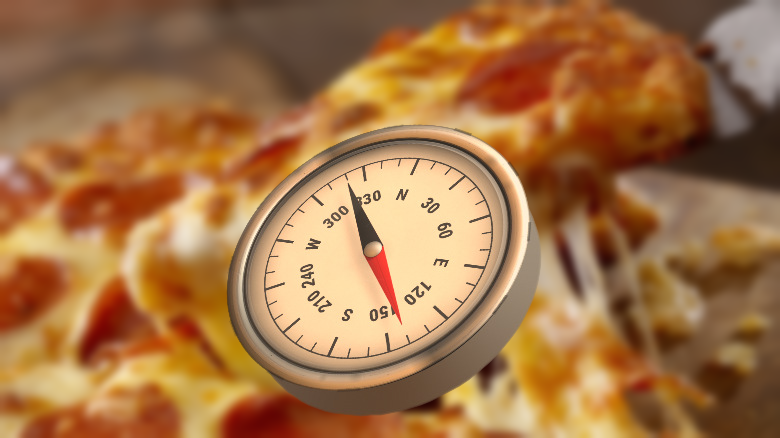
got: 140 °
